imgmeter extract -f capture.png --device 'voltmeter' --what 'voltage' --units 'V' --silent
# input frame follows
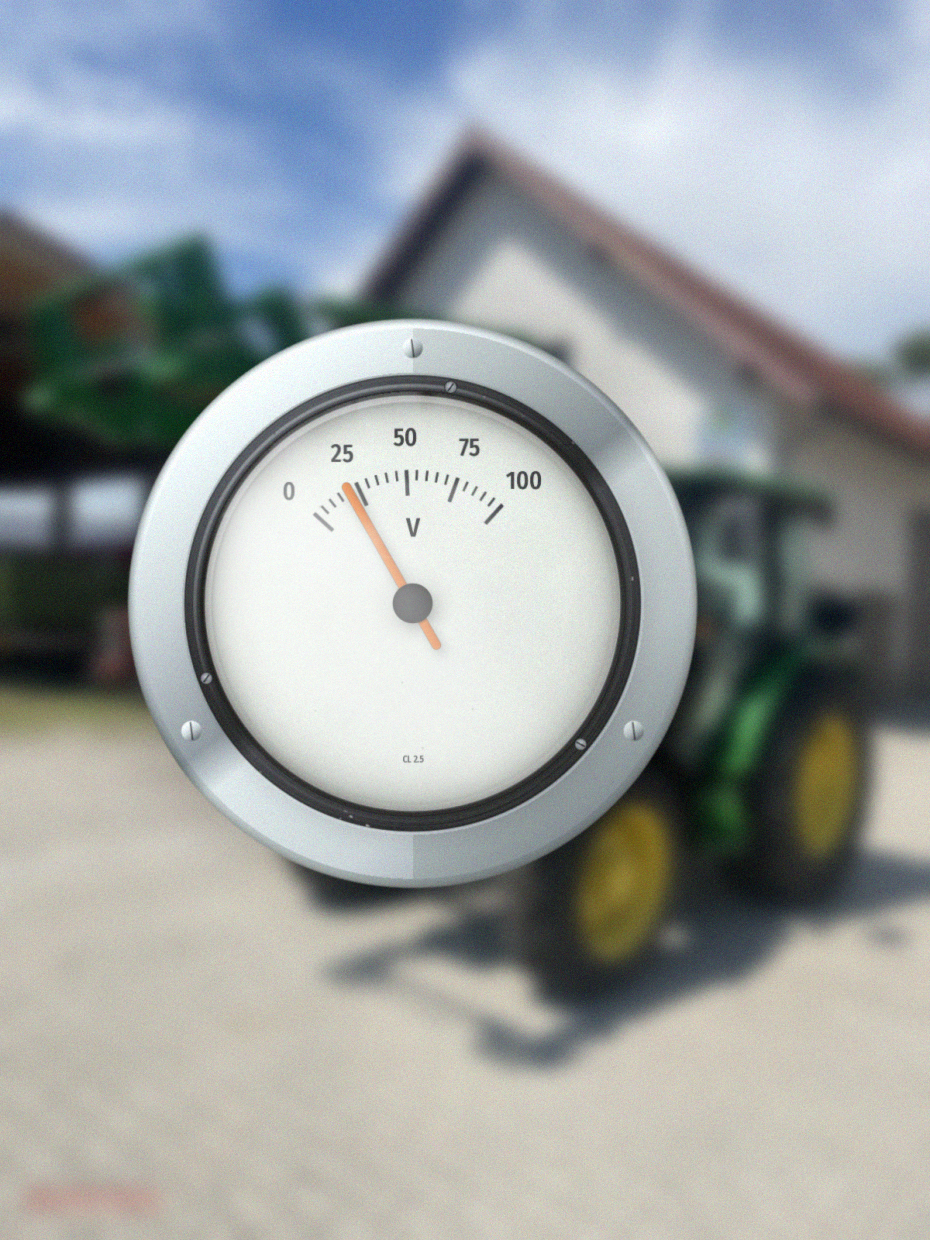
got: 20 V
